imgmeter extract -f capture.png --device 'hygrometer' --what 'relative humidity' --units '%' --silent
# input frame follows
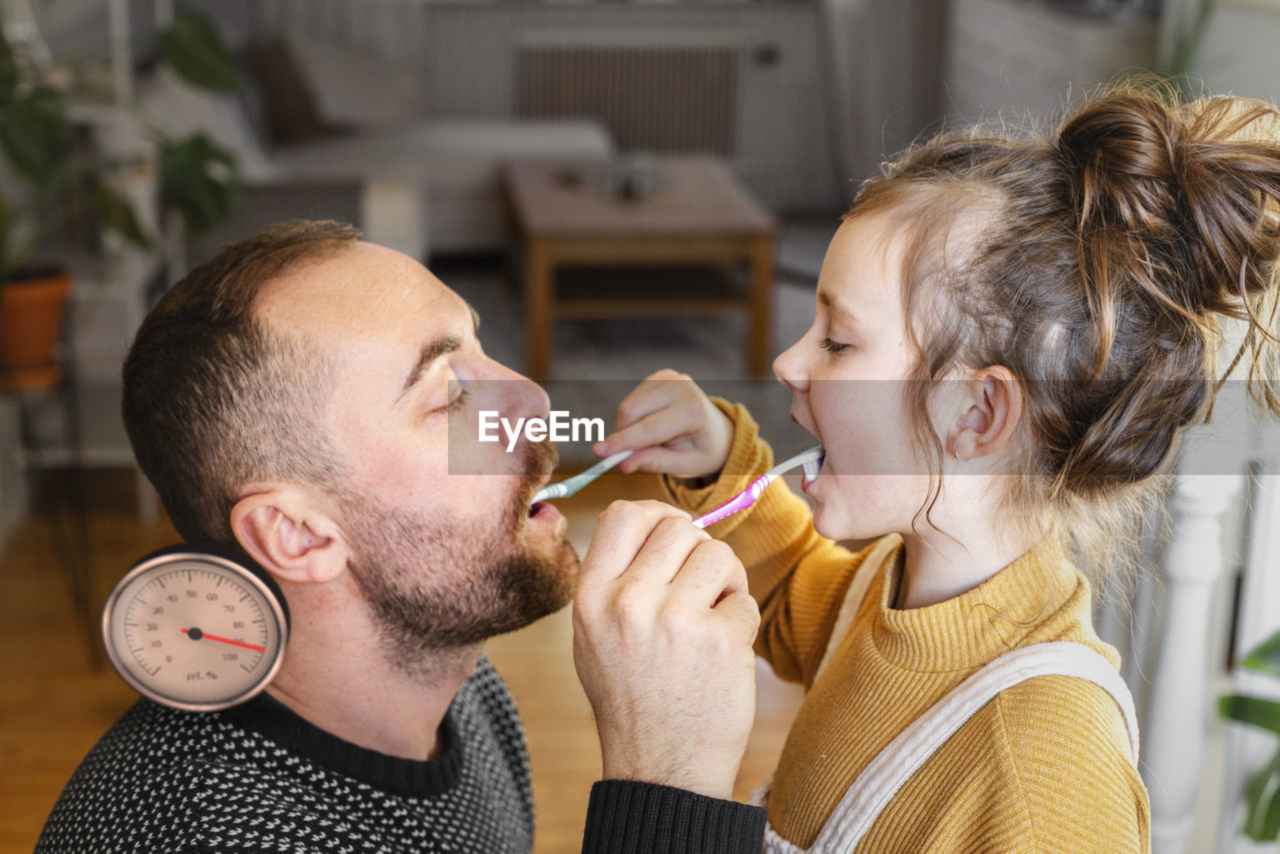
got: 90 %
